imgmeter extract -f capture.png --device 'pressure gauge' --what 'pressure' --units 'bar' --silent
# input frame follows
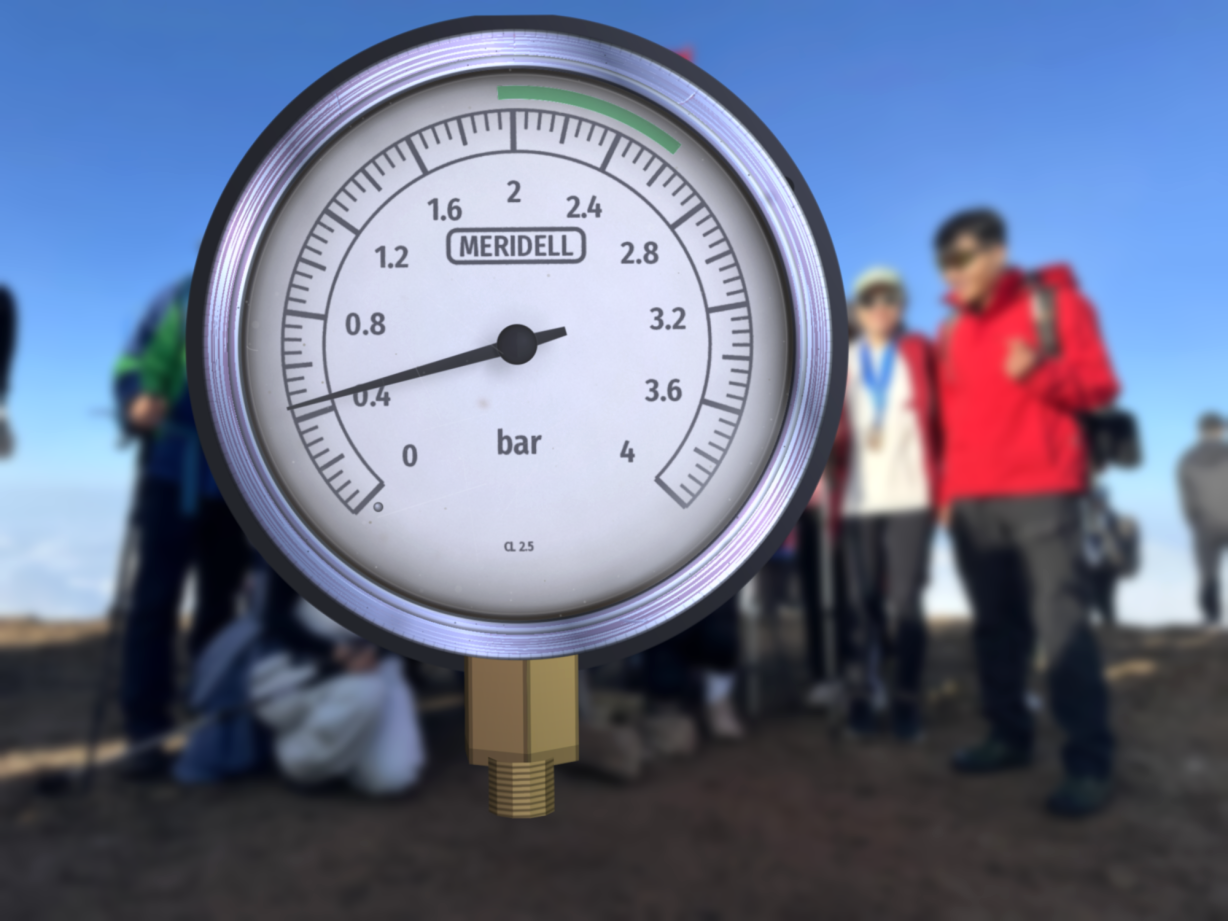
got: 0.45 bar
